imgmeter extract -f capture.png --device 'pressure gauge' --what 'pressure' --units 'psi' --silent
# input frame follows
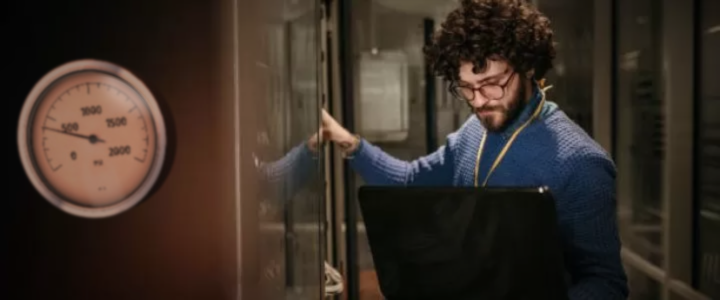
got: 400 psi
